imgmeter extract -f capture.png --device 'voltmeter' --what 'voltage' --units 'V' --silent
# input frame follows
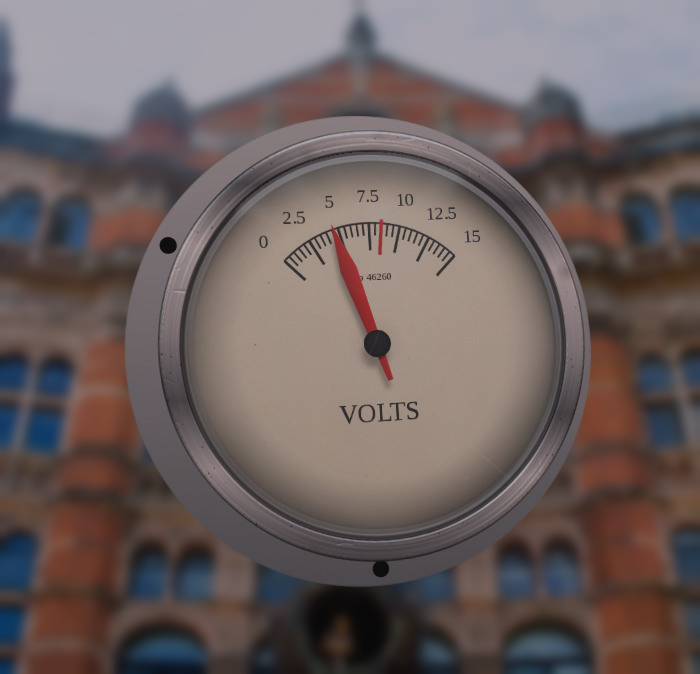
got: 4.5 V
